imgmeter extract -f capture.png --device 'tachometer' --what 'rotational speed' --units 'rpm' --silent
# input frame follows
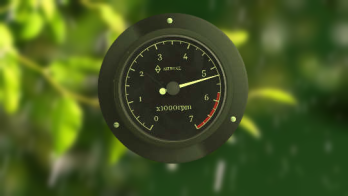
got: 5250 rpm
